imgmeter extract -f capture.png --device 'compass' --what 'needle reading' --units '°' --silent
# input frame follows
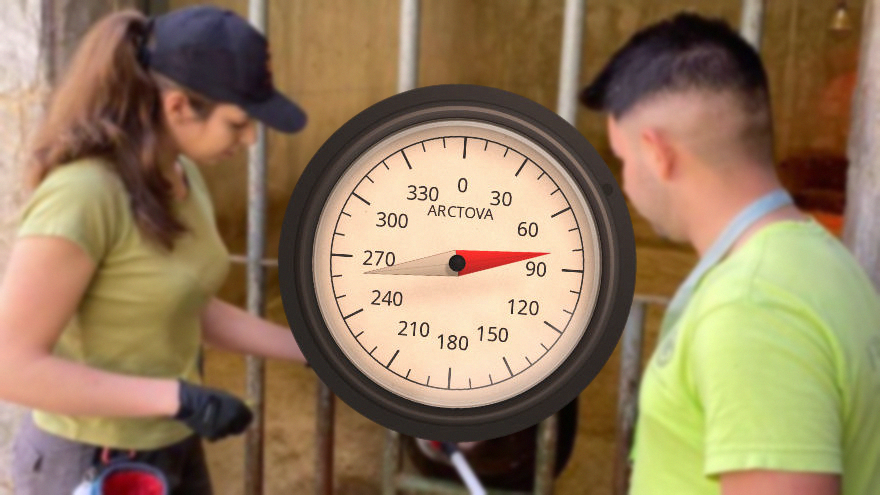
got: 80 °
